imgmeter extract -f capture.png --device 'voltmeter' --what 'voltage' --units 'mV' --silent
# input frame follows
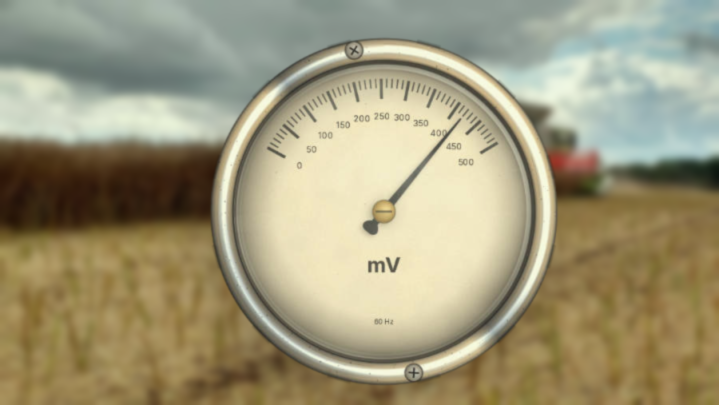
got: 420 mV
